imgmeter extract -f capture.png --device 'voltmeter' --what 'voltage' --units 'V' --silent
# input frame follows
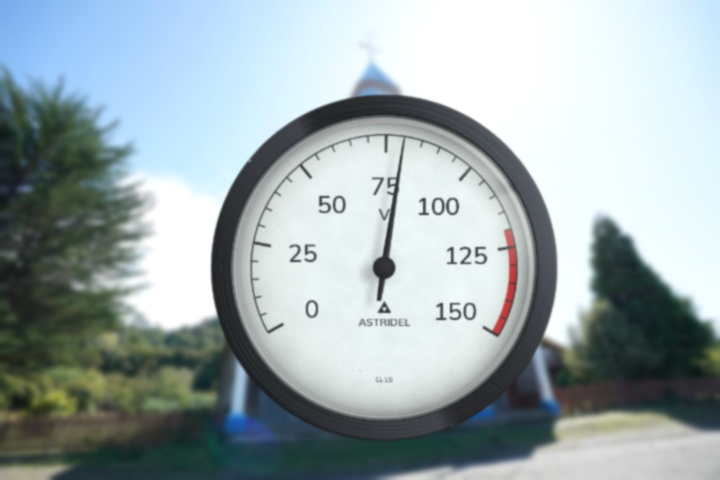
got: 80 V
